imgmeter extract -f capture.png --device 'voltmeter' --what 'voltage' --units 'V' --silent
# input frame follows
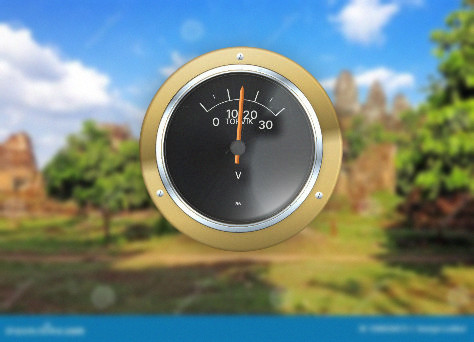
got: 15 V
